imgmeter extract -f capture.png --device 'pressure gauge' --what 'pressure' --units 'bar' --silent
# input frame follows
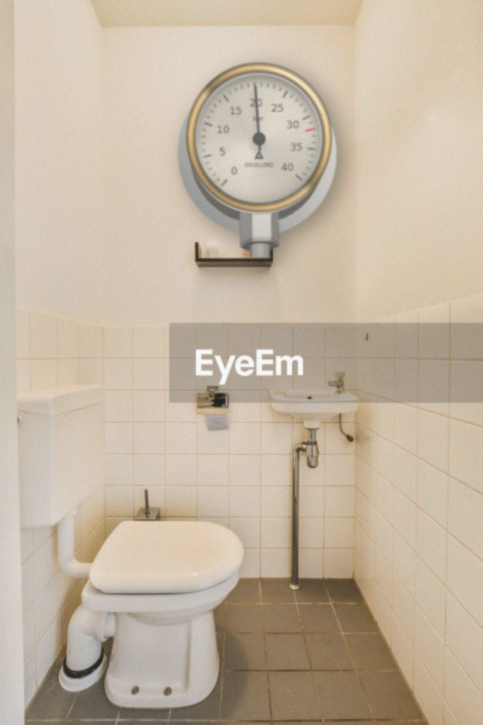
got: 20 bar
